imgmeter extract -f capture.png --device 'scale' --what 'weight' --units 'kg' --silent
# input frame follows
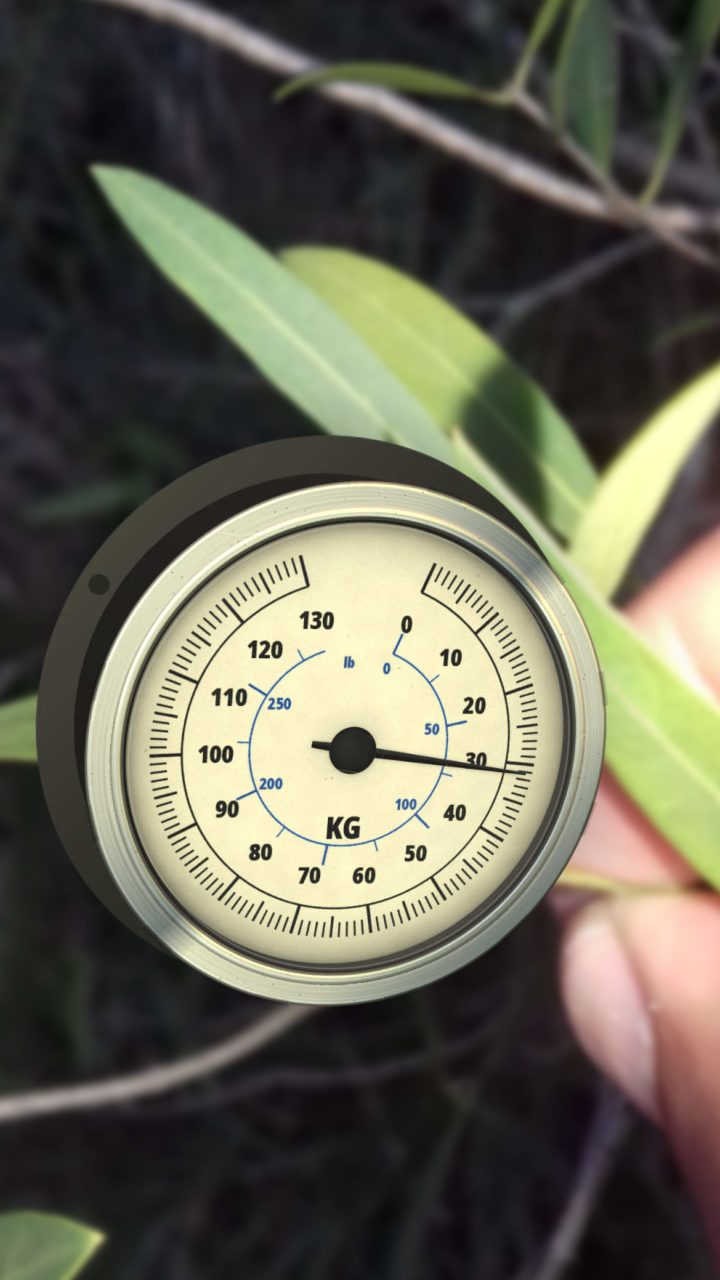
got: 31 kg
